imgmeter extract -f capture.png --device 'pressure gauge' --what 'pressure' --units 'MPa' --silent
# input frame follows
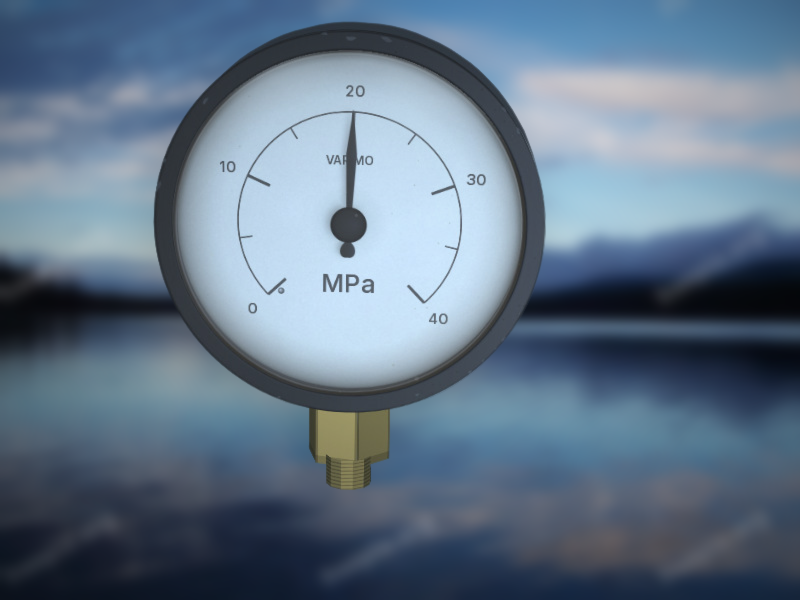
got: 20 MPa
